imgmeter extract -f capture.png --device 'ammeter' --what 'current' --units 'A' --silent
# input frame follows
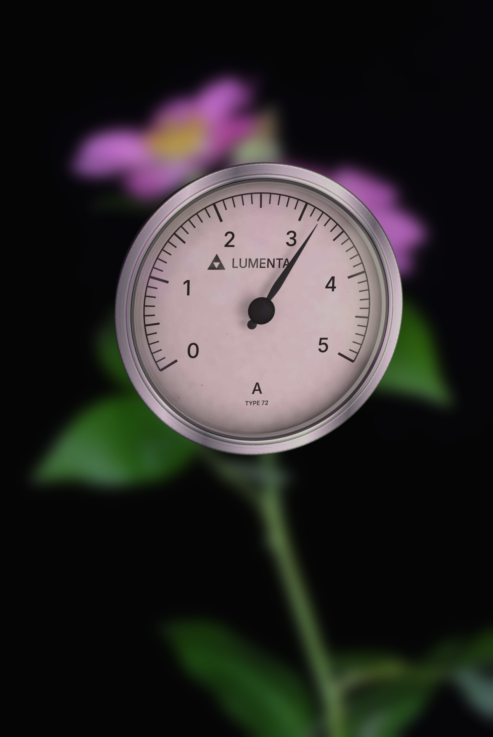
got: 3.2 A
